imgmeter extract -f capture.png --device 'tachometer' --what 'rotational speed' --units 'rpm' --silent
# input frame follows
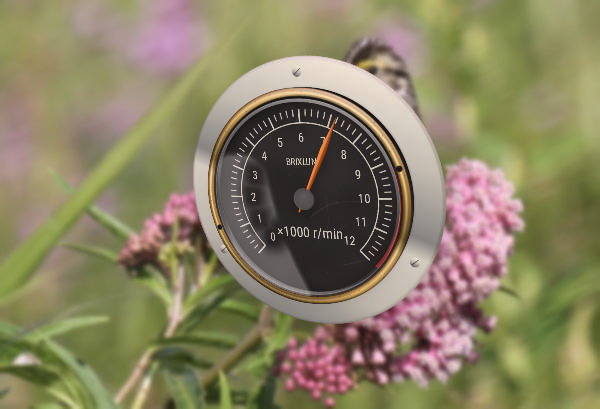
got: 7200 rpm
